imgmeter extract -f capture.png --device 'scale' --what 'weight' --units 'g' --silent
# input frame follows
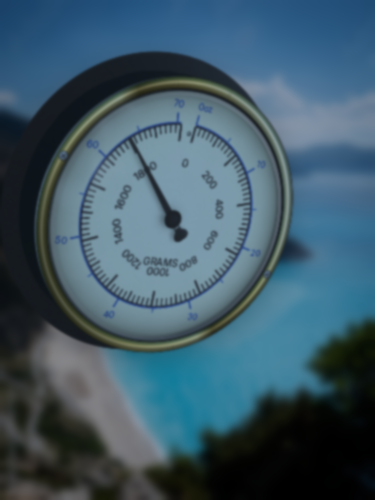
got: 1800 g
